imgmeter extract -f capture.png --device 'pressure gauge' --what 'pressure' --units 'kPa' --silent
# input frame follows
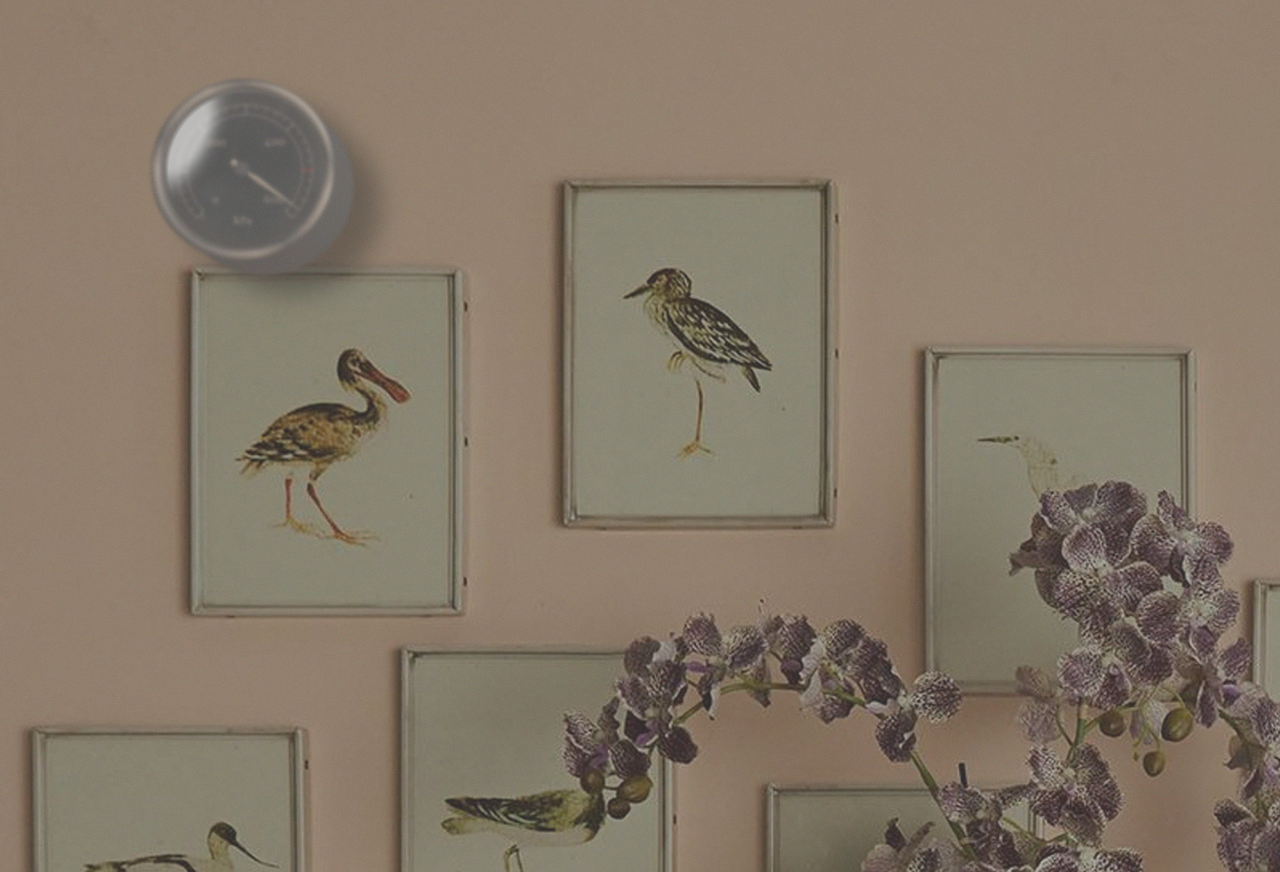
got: 580 kPa
